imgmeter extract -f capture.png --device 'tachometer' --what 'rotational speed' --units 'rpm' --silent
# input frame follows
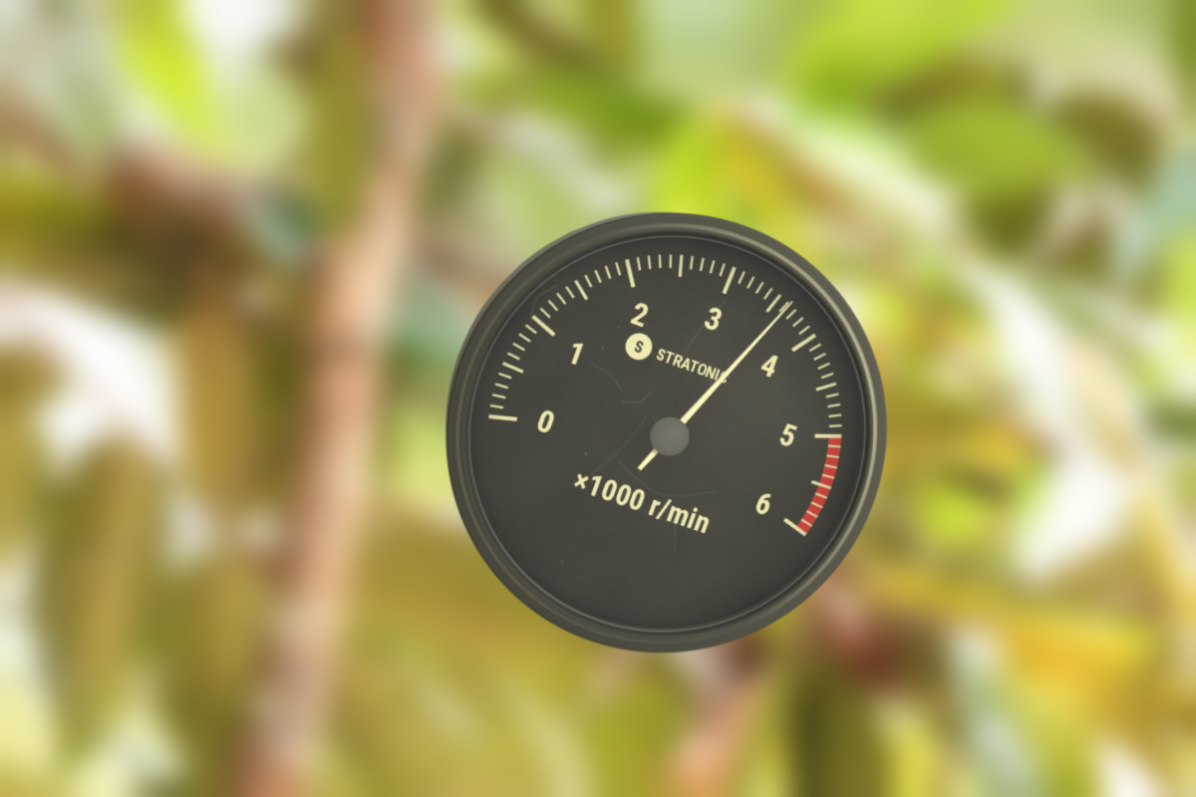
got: 3600 rpm
